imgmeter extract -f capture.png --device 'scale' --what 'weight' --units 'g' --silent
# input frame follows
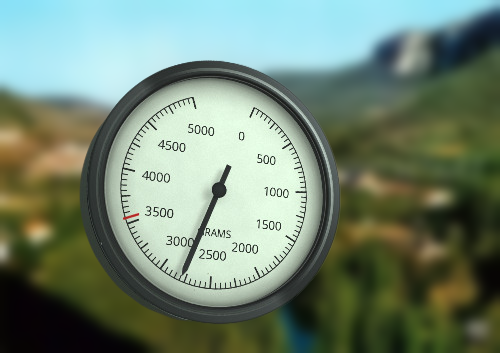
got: 2800 g
